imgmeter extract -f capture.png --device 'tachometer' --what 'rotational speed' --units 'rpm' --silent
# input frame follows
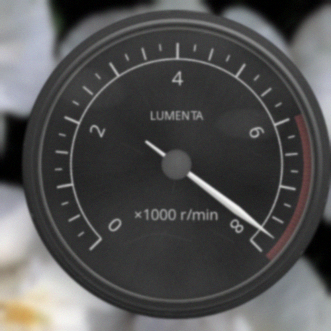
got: 7750 rpm
